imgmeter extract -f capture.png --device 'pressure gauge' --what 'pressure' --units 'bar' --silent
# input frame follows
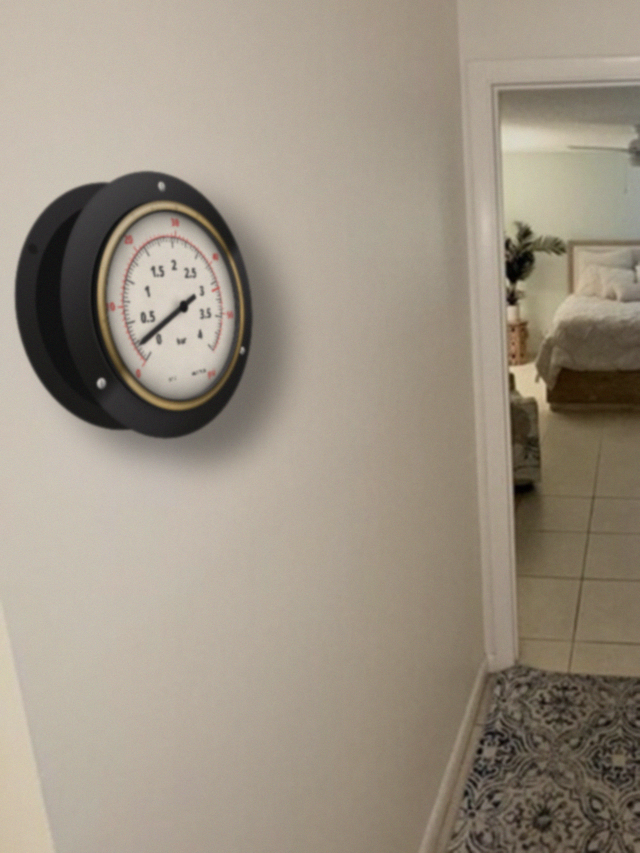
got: 0.25 bar
